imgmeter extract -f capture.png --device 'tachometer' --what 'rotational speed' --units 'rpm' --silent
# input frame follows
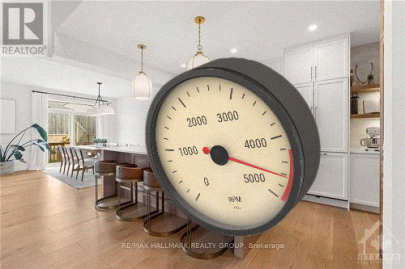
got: 4600 rpm
